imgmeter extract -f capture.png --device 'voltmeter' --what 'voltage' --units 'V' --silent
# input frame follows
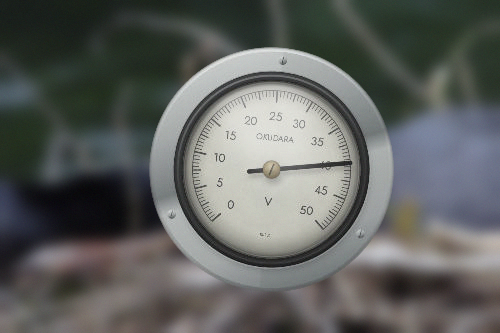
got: 40 V
